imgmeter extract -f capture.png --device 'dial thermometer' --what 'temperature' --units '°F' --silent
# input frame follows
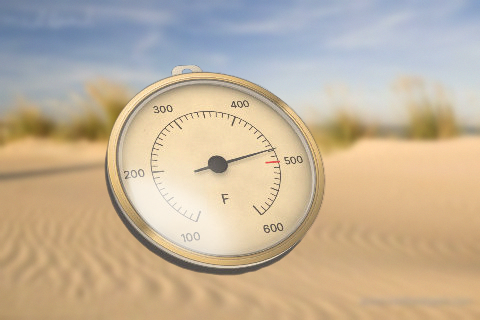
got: 480 °F
